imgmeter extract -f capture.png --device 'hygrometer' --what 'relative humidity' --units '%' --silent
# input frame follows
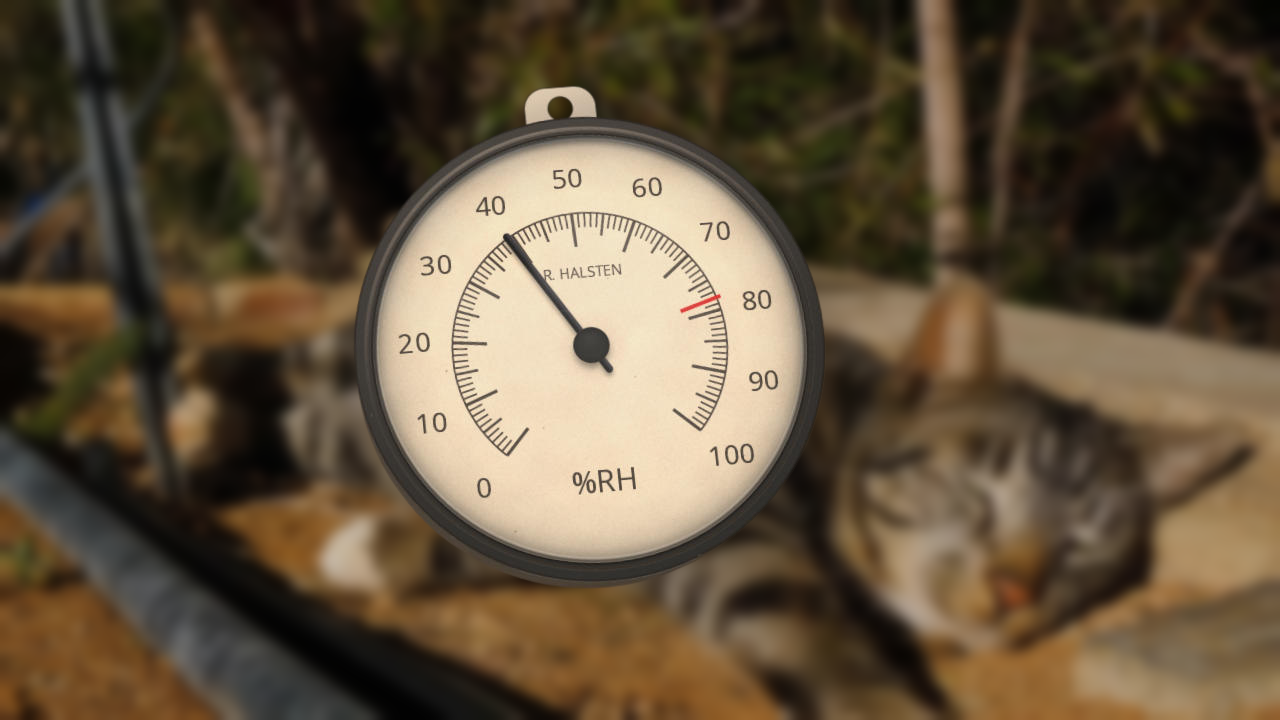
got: 39 %
